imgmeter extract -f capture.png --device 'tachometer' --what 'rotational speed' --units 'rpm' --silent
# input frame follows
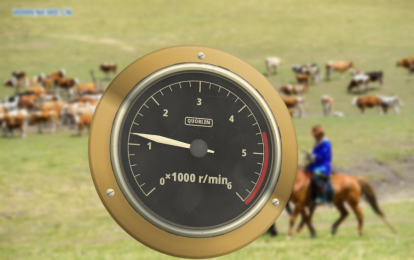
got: 1200 rpm
